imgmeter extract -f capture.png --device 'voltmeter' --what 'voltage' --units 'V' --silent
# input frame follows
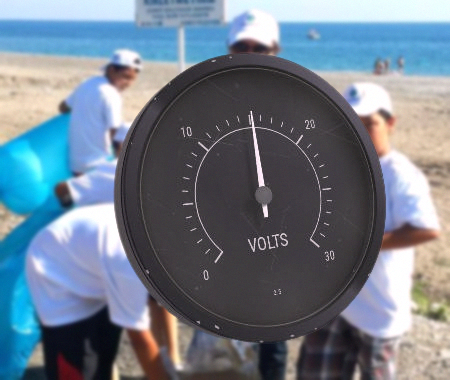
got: 15 V
